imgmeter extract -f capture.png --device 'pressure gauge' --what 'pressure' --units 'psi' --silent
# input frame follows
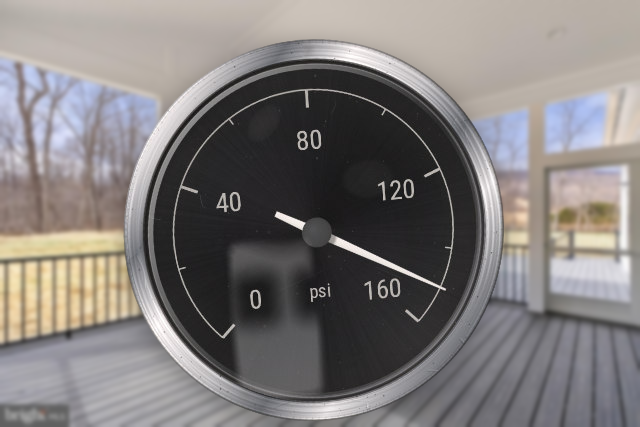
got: 150 psi
